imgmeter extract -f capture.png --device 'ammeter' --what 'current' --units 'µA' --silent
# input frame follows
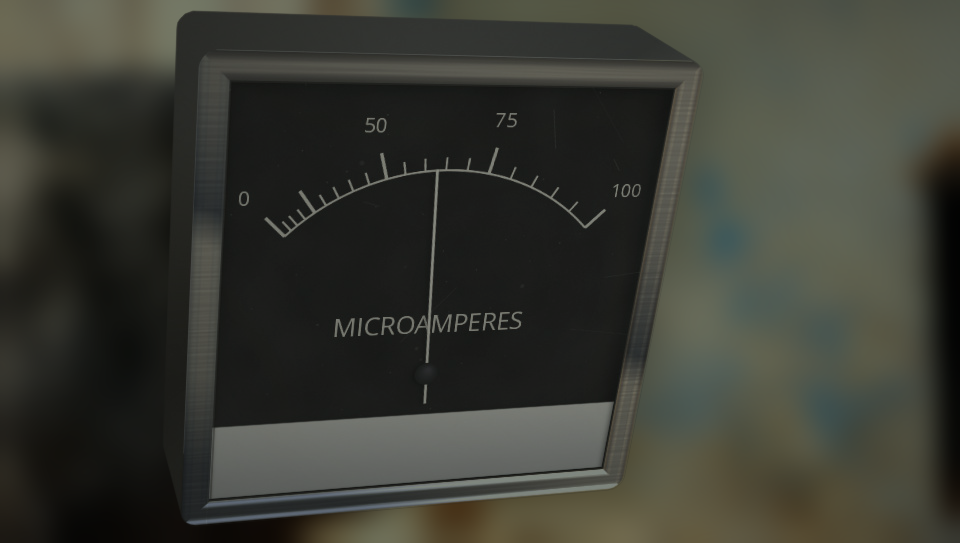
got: 62.5 µA
